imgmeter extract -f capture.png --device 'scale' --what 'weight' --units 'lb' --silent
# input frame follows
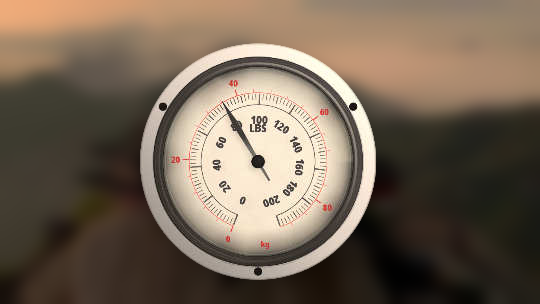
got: 80 lb
